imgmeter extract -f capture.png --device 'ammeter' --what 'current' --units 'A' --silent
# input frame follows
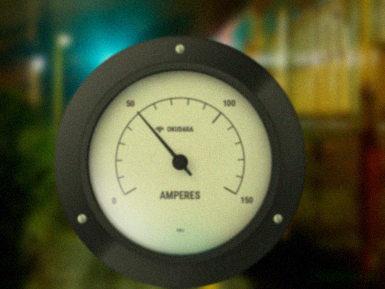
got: 50 A
